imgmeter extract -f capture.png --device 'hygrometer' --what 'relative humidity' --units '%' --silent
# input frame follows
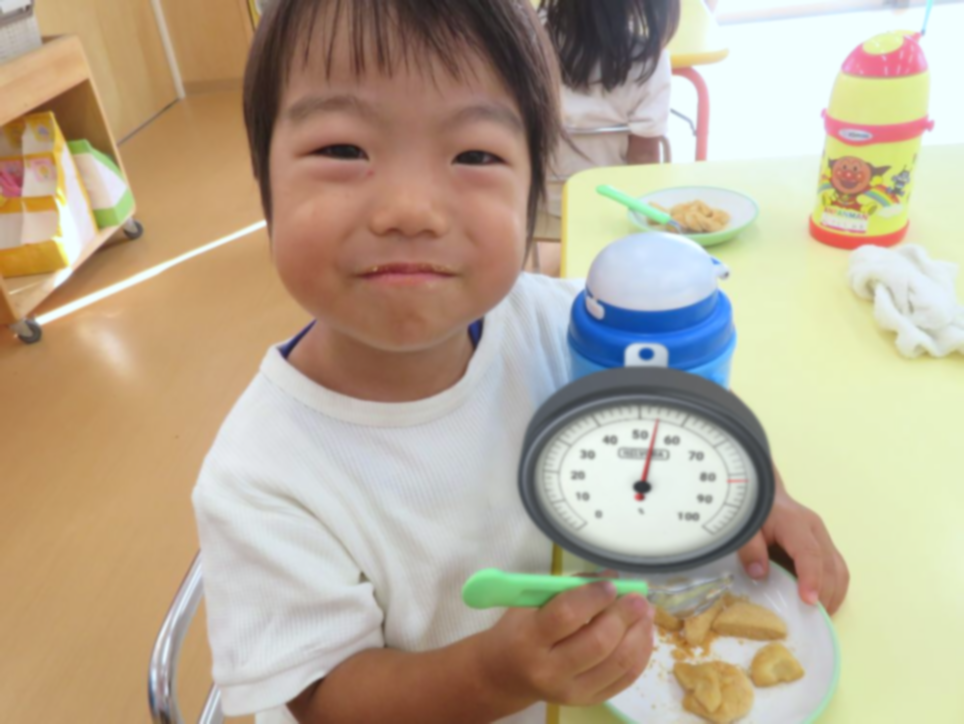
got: 54 %
